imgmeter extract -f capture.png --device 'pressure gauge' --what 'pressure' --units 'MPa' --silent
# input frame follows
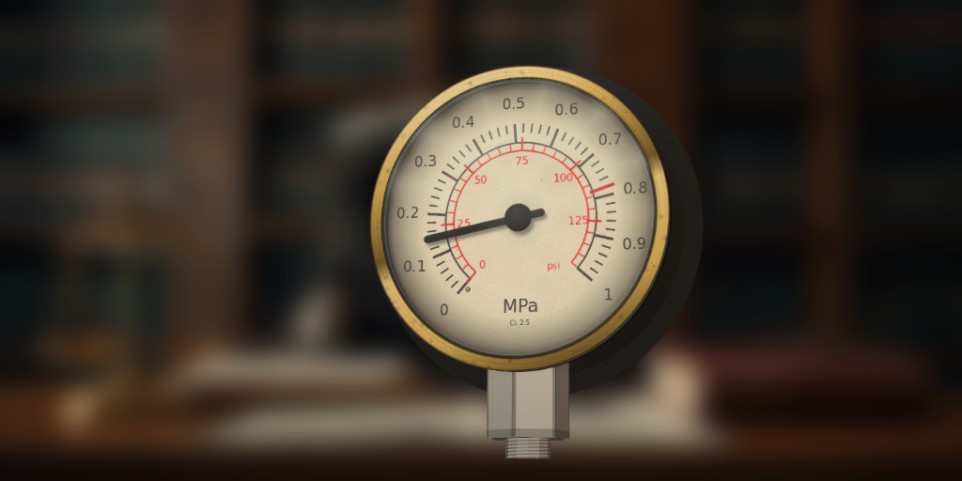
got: 0.14 MPa
